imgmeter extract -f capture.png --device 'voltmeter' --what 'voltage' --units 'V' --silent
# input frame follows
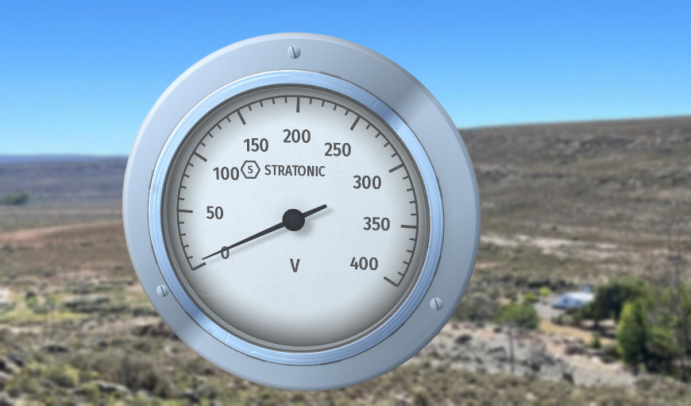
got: 5 V
